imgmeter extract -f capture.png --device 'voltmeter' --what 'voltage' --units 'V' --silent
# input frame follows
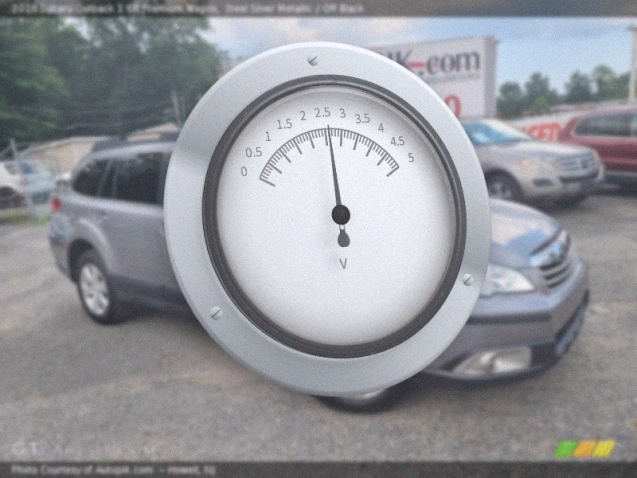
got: 2.5 V
